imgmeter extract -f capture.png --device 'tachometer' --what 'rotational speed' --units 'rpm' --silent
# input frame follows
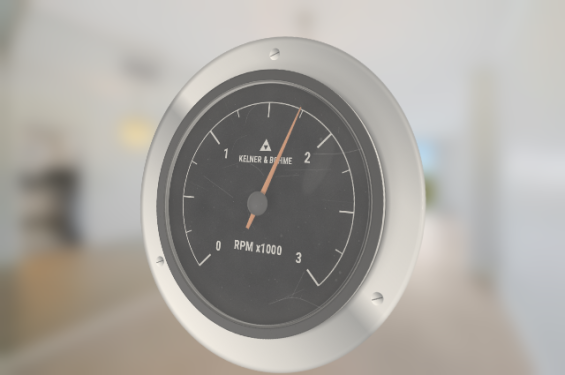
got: 1750 rpm
